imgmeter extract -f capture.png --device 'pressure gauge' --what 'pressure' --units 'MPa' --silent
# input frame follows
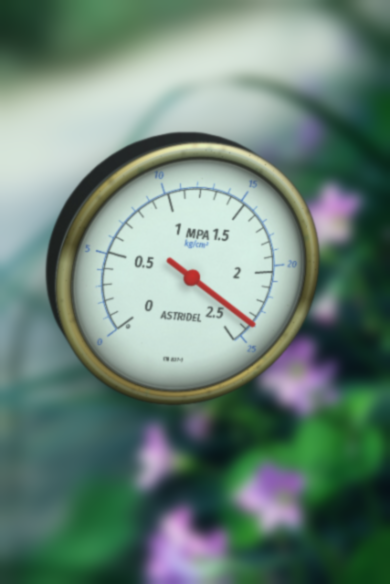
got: 2.35 MPa
